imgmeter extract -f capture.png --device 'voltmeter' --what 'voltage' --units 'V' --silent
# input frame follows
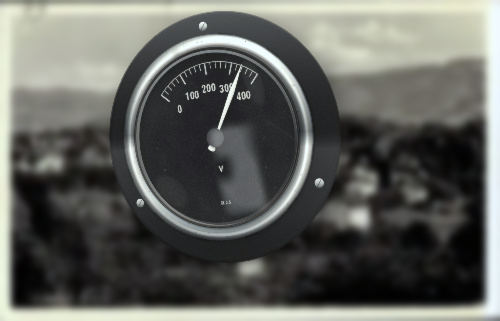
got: 340 V
